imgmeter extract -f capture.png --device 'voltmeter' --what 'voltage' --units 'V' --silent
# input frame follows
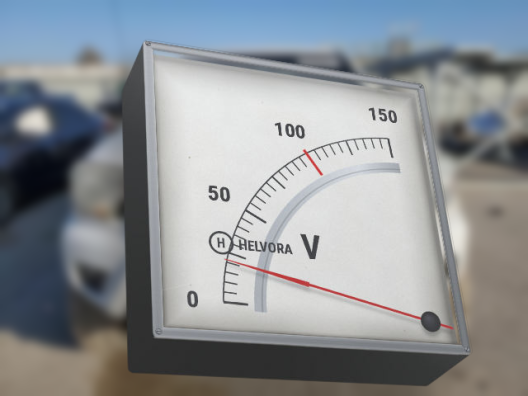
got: 20 V
